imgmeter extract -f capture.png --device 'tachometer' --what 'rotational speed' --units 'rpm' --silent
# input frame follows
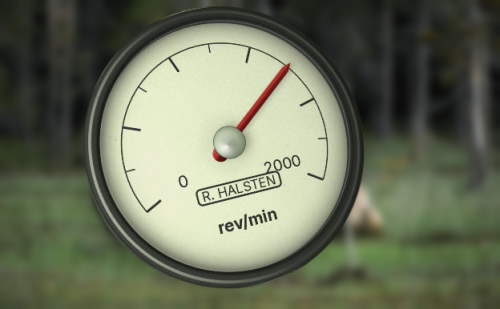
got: 1400 rpm
